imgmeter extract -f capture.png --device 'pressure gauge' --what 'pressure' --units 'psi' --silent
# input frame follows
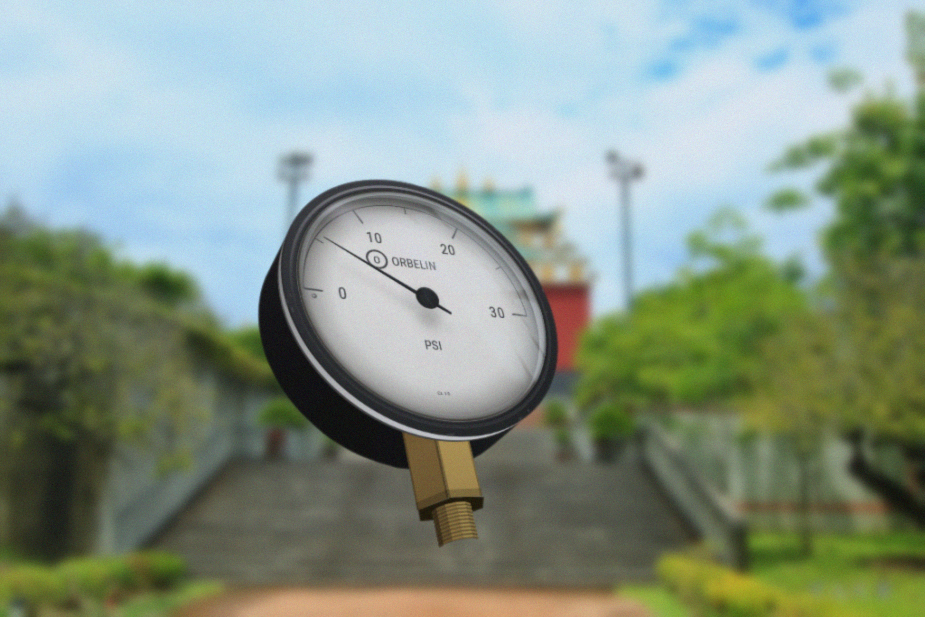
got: 5 psi
